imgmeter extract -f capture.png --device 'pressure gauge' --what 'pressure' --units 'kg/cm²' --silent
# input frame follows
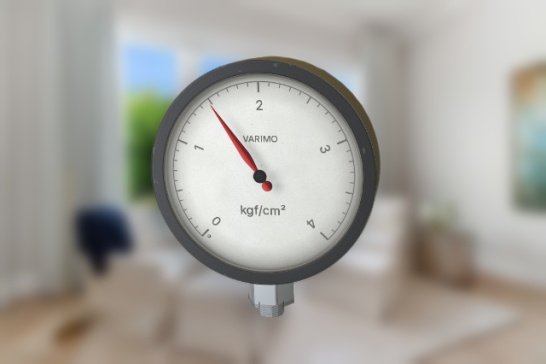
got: 1.5 kg/cm²
